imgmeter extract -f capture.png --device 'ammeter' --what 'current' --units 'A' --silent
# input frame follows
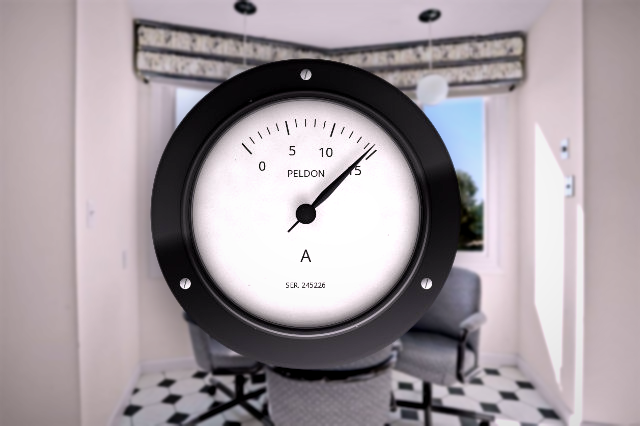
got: 14.5 A
